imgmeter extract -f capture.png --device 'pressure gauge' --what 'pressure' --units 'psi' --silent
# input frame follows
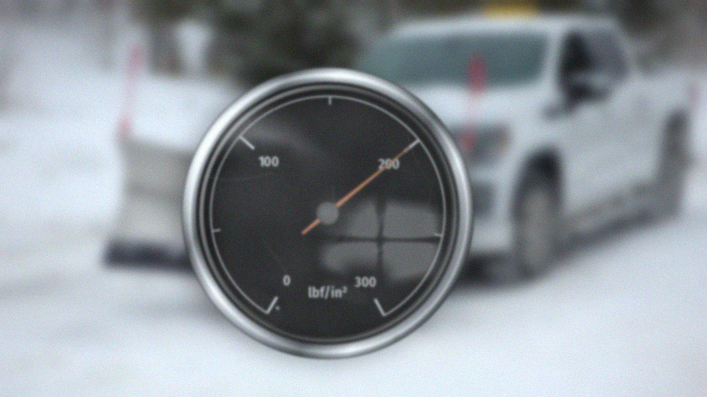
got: 200 psi
